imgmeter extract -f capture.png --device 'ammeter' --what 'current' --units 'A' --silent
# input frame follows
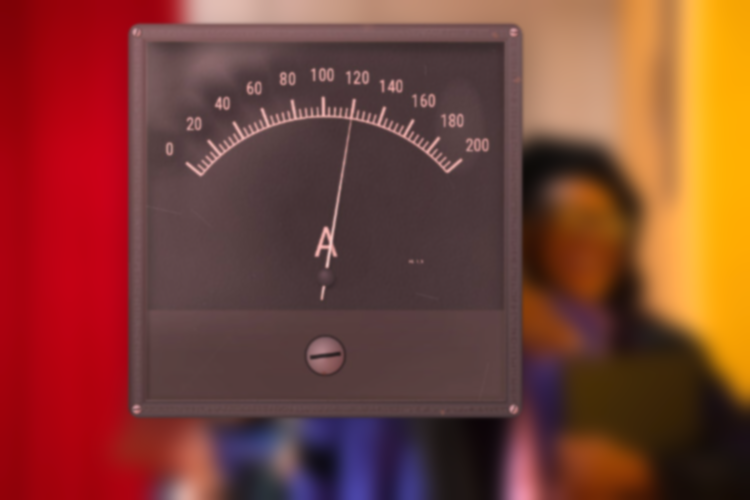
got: 120 A
